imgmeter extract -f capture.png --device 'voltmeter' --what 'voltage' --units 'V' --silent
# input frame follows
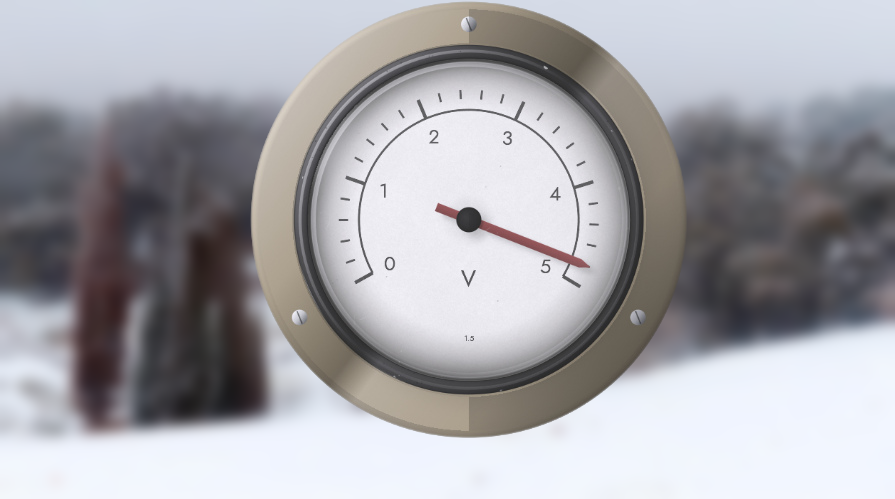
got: 4.8 V
